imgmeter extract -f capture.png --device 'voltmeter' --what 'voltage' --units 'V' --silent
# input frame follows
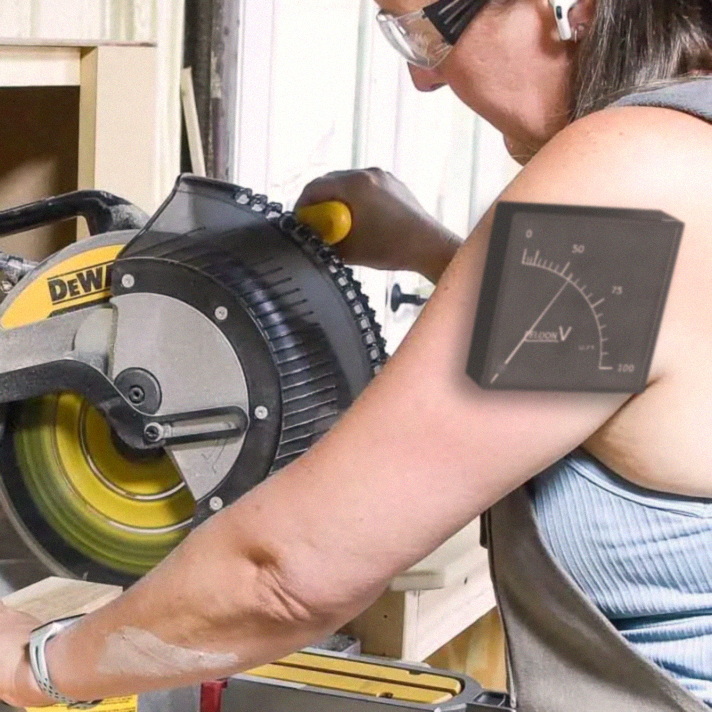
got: 55 V
